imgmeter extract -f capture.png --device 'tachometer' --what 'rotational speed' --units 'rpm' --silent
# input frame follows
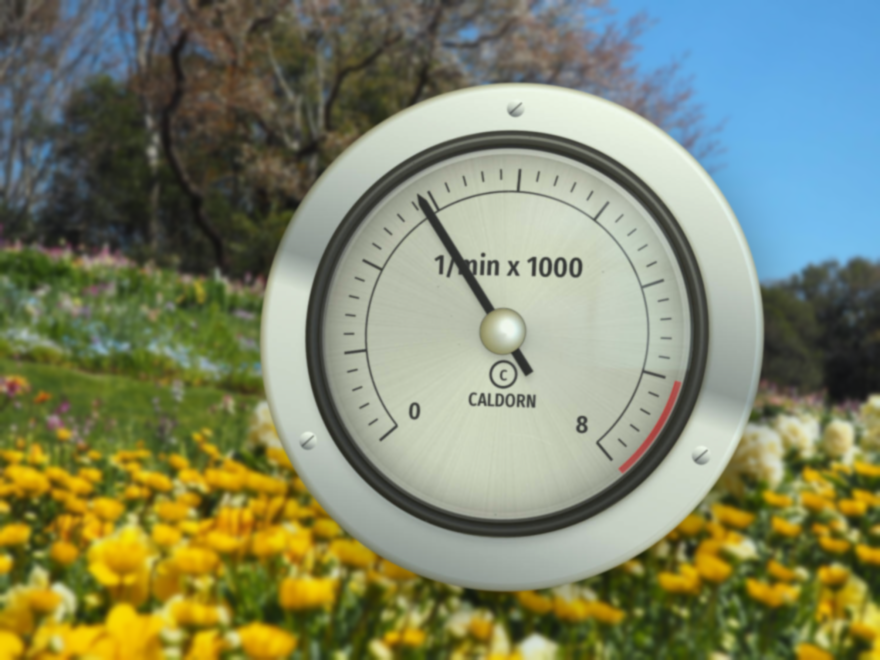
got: 2900 rpm
